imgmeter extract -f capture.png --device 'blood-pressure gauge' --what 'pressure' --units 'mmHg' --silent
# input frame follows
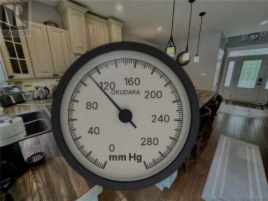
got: 110 mmHg
